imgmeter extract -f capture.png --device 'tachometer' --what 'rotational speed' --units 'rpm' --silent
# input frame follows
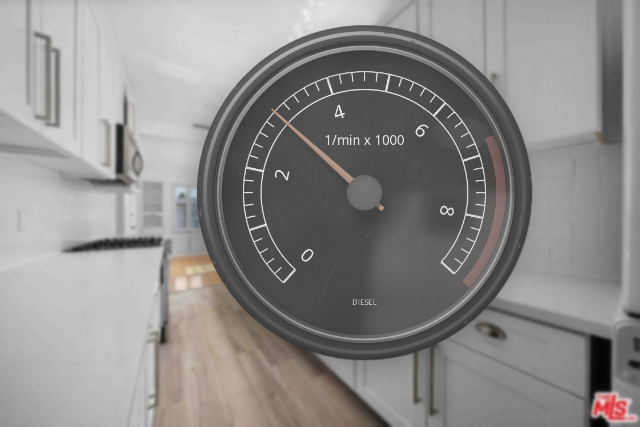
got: 3000 rpm
